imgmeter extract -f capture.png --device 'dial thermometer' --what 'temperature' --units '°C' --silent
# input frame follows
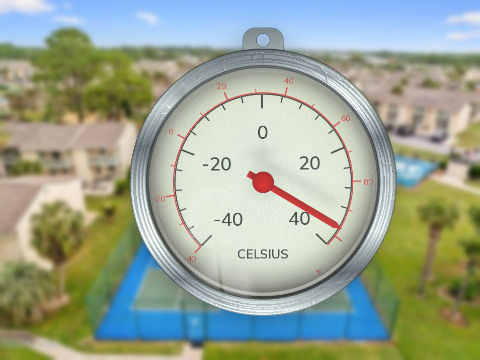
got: 36 °C
